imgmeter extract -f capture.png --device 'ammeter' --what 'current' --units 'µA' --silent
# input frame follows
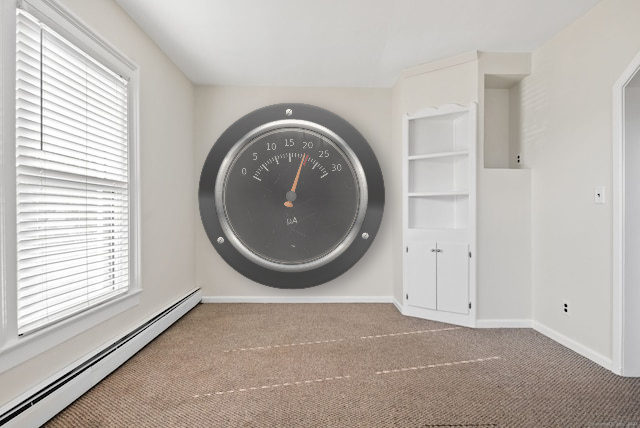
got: 20 µA
